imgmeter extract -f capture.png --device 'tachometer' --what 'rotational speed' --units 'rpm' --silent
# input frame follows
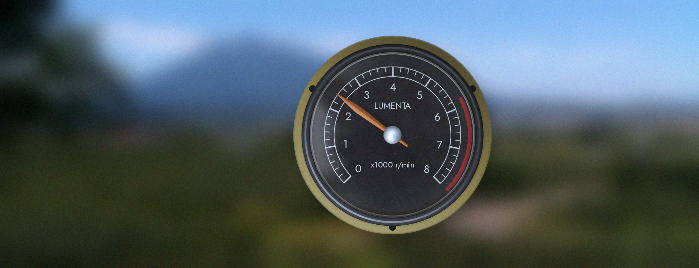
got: 2400 rpm
